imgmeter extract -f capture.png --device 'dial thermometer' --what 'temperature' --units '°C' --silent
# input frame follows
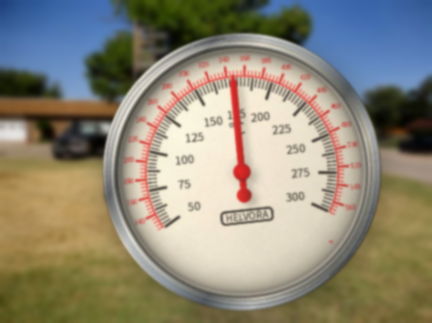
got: 175 °C
